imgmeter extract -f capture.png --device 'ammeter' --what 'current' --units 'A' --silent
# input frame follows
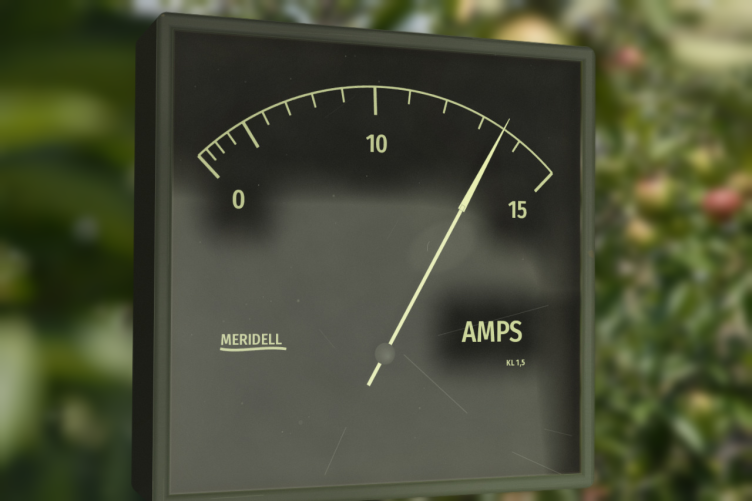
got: 13.5 A
